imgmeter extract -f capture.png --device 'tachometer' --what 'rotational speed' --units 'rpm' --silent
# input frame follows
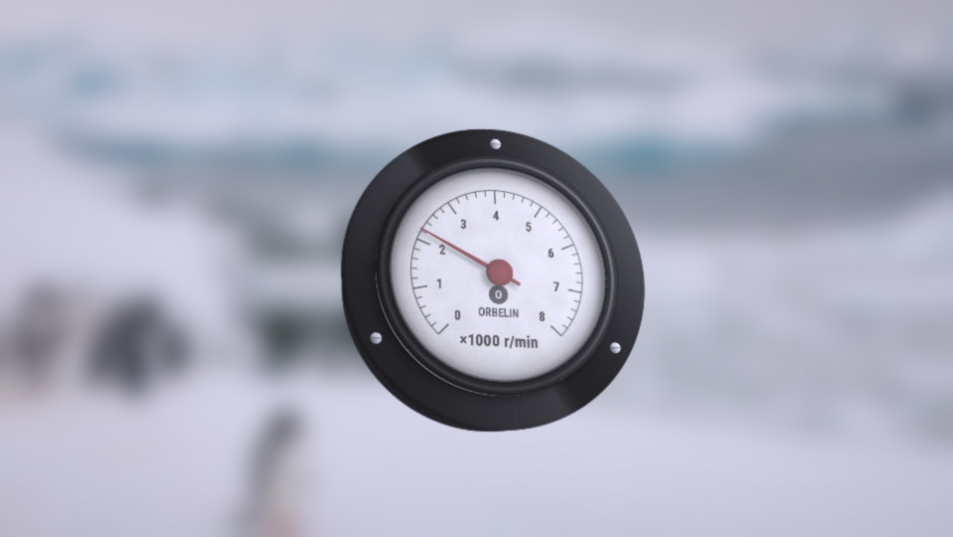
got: 2200 rpm
